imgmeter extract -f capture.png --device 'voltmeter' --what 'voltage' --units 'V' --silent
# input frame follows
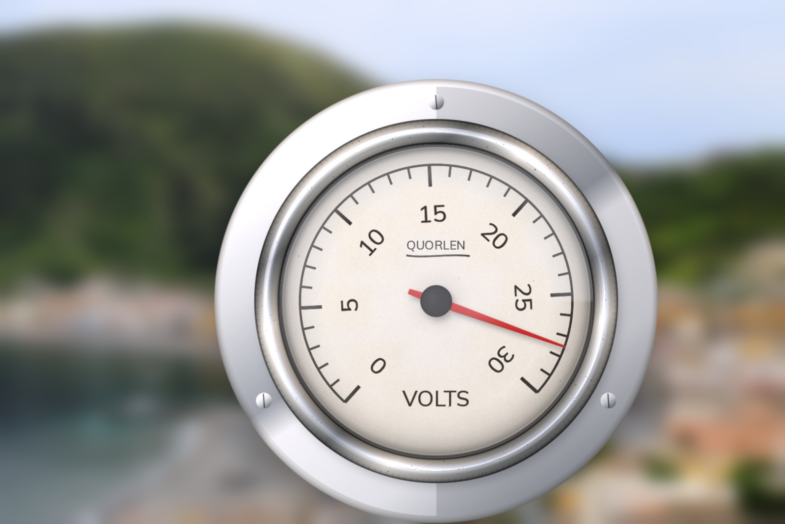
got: 27.5 V
